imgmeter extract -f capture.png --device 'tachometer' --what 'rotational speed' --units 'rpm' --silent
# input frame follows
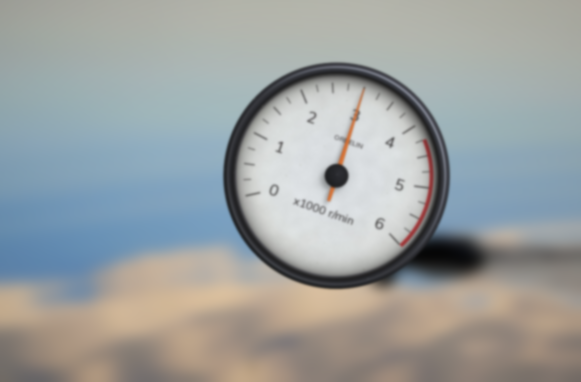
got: 3000 rpm
